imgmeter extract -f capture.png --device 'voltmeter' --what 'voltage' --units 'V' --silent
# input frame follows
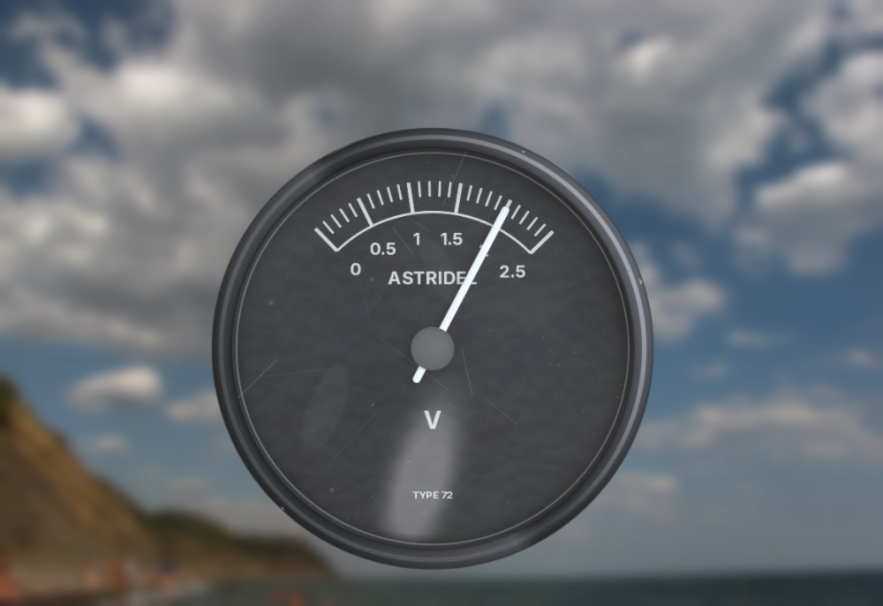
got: 2 V
